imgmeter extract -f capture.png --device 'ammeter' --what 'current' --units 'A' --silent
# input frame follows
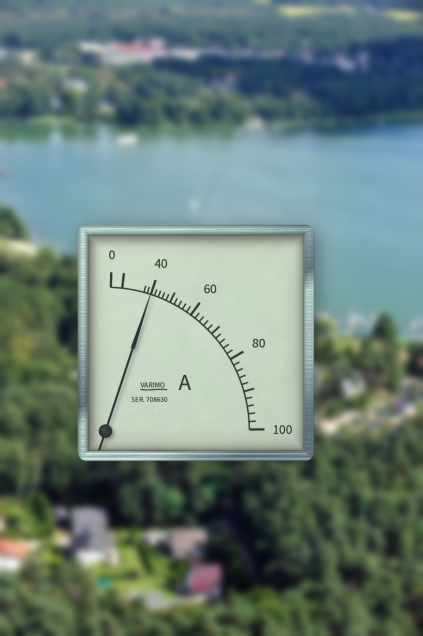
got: 40 A
